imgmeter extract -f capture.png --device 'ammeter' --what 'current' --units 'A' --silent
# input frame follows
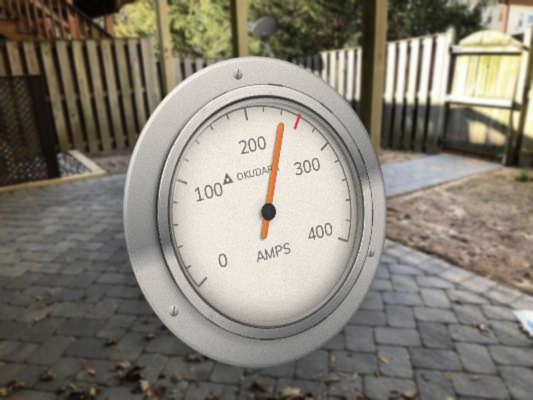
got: 240 A
